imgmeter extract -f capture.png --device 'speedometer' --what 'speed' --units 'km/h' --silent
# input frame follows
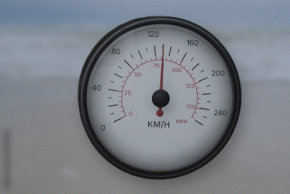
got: 130 km/h
